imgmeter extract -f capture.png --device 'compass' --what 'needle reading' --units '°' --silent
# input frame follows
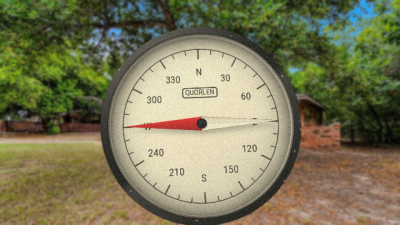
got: 270 °
